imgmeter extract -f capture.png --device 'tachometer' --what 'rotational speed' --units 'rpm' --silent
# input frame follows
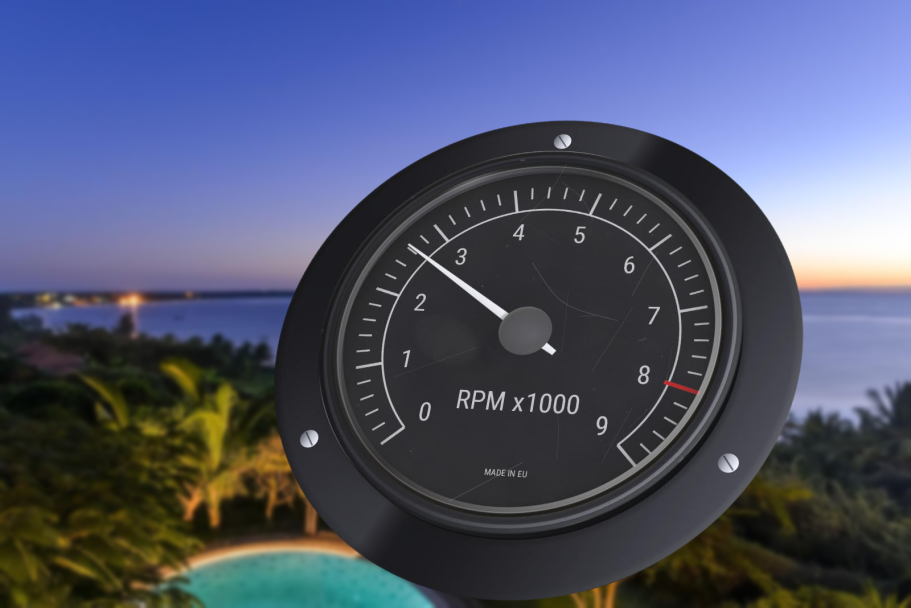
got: 2600 rpm
